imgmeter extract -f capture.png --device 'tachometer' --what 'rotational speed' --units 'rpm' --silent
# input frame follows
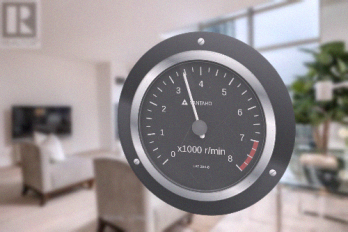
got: 3500 rpm
